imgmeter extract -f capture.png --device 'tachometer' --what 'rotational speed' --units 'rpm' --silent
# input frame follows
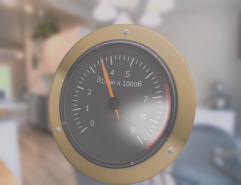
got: 3600 rpm
